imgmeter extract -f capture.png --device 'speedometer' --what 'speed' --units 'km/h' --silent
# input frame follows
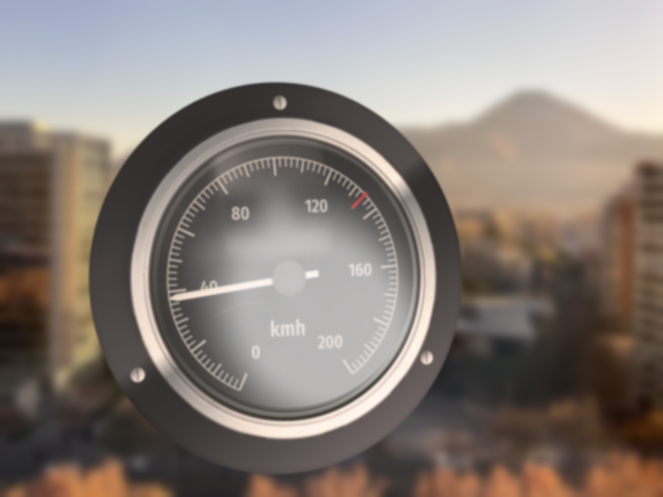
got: 38 km/h
